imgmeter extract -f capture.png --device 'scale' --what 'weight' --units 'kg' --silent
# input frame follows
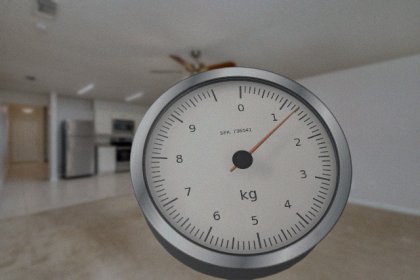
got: 1.3 kg
